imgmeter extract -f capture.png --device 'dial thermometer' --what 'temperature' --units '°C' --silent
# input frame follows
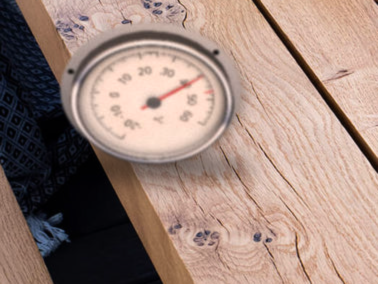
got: 40 °C
